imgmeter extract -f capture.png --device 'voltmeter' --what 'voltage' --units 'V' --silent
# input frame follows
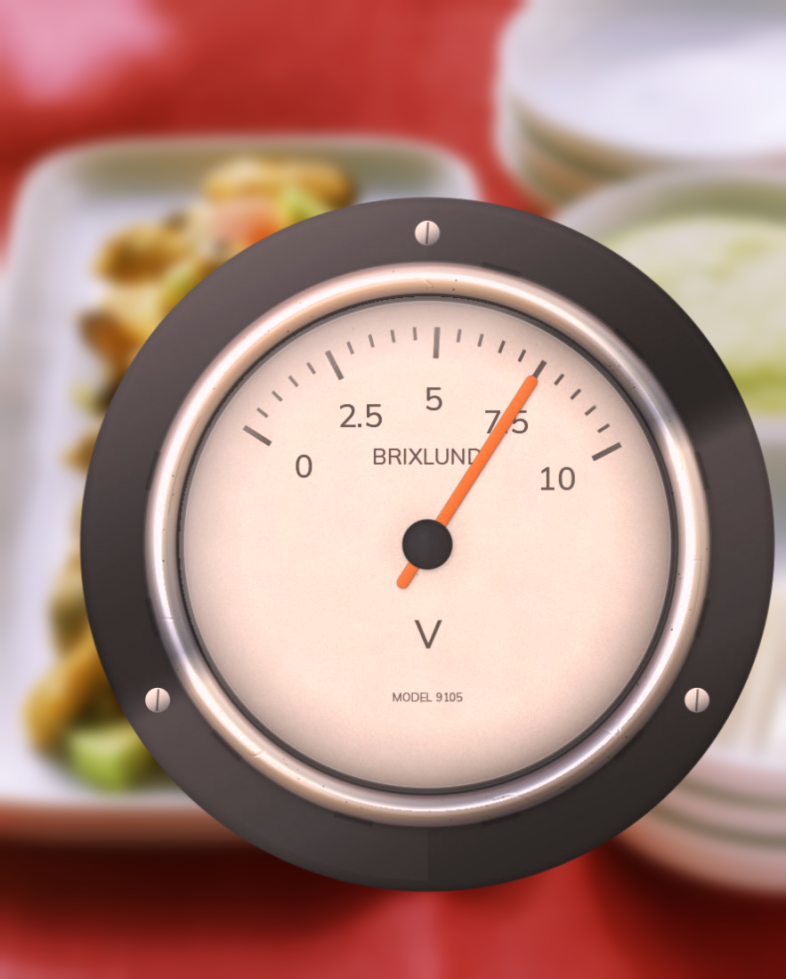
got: 7.5 V
